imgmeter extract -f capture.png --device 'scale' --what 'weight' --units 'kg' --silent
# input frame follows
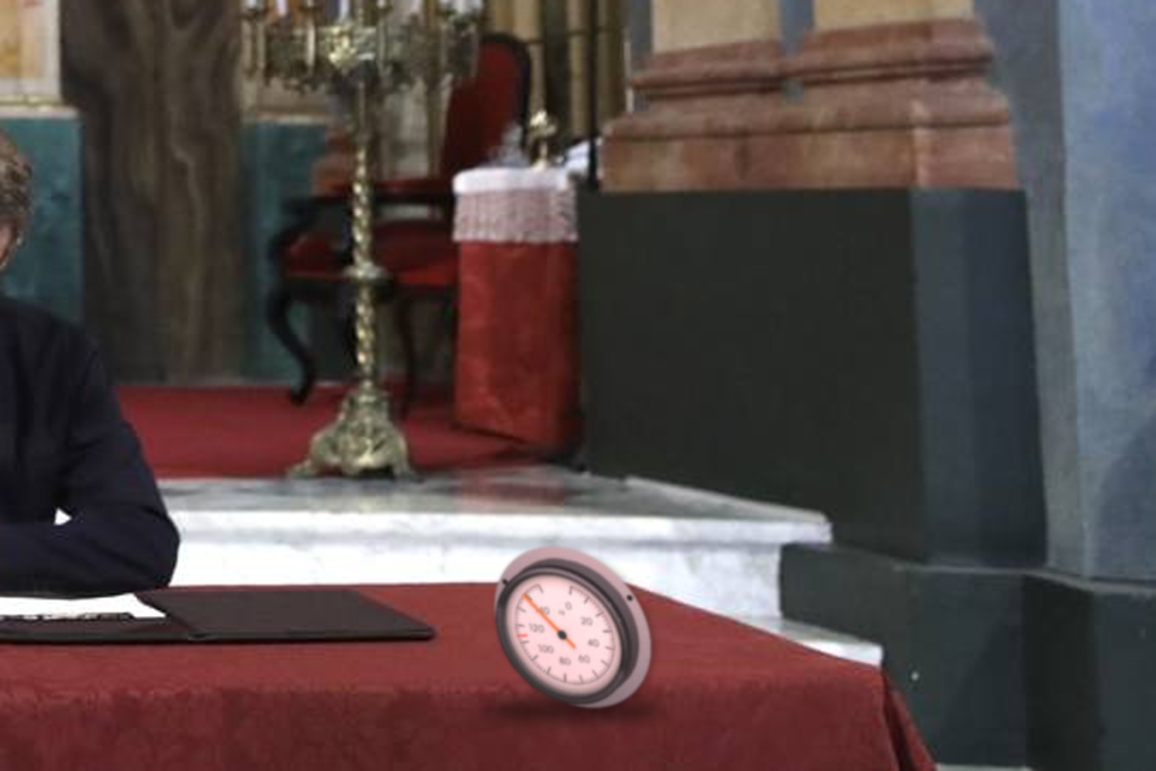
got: 140 kg
